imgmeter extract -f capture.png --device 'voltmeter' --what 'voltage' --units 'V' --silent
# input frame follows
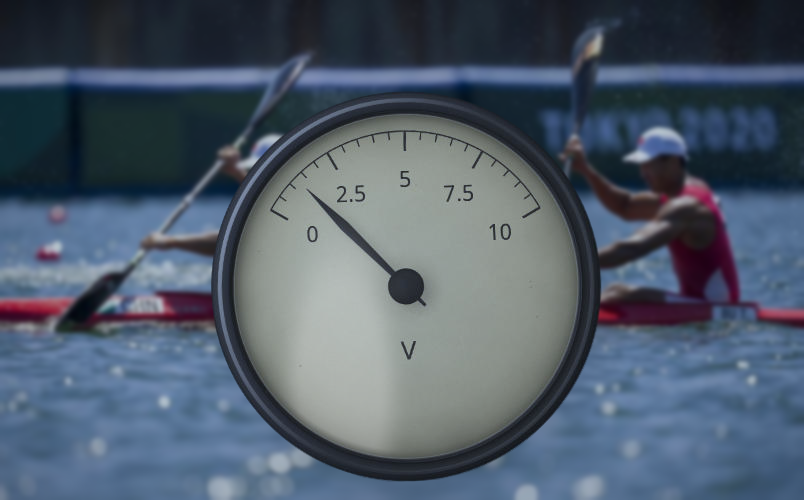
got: 1.25 V
